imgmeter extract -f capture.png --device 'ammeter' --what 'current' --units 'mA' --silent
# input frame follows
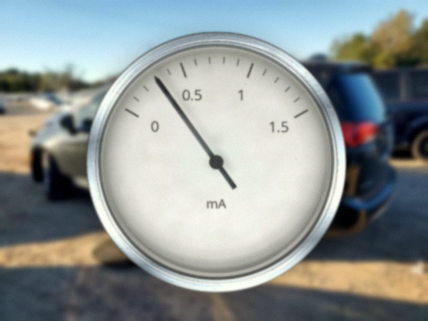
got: 0.3 mA
